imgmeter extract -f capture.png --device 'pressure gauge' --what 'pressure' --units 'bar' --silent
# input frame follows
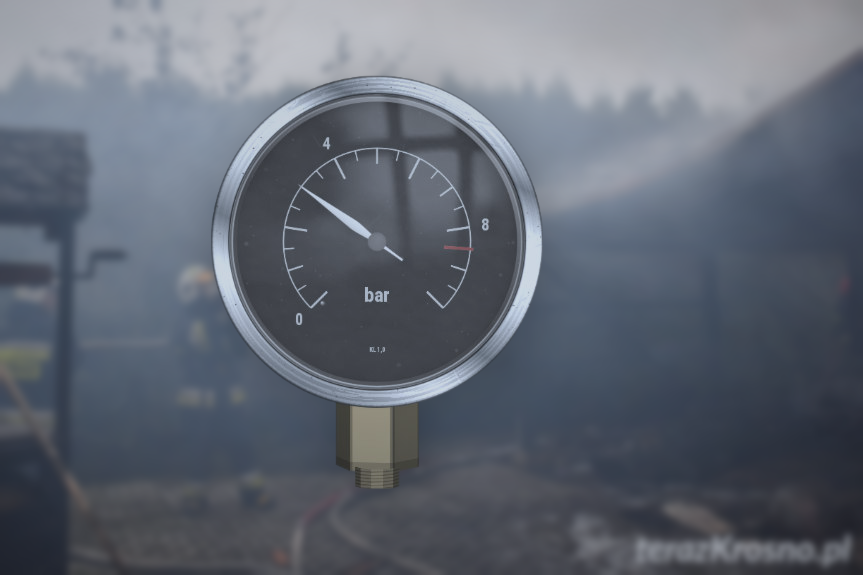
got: 3 bar
